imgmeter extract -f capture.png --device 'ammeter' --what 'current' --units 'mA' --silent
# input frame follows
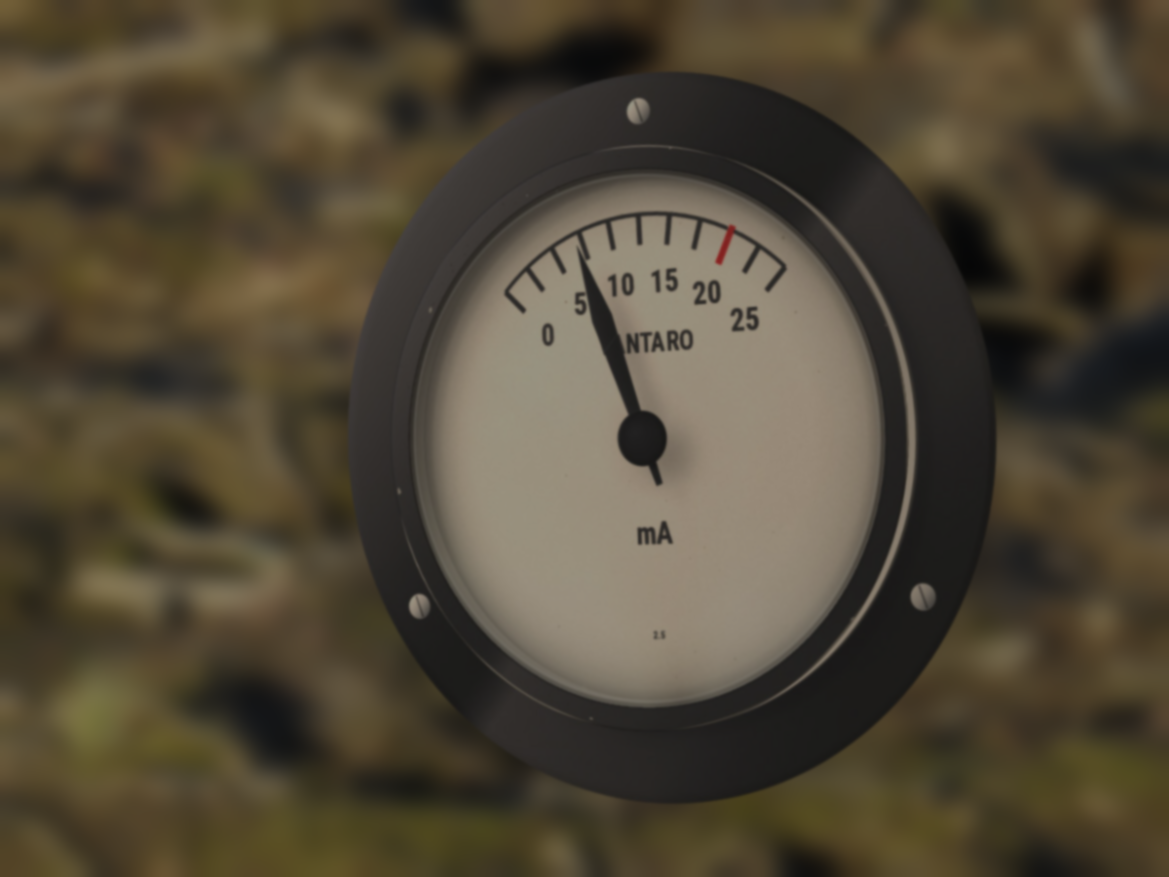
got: 7.5 mA
